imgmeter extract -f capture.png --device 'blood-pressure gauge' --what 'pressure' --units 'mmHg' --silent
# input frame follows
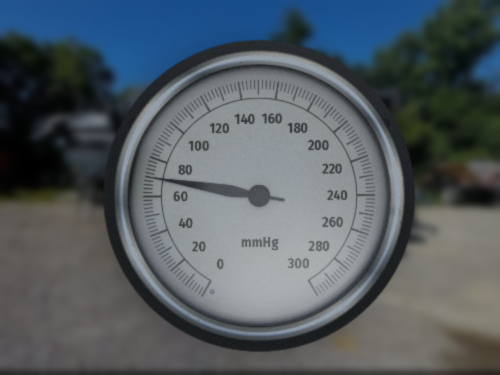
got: 70 mmHg
